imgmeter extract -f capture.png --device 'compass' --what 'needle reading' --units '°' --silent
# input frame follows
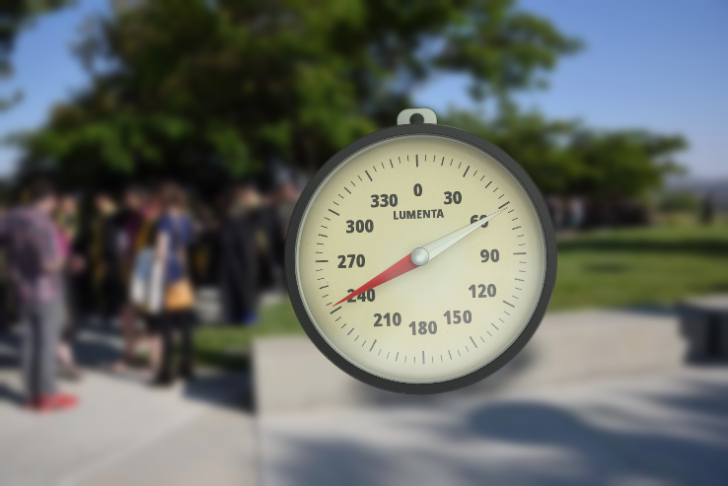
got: 242.5 °
